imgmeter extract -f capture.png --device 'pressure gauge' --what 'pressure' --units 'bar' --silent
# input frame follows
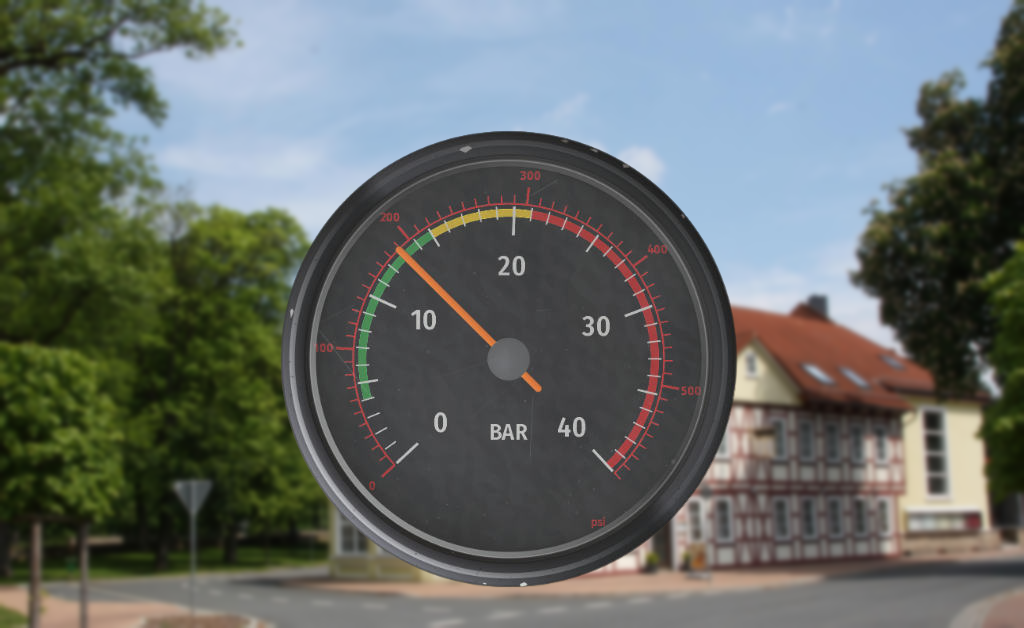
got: 13 bar
